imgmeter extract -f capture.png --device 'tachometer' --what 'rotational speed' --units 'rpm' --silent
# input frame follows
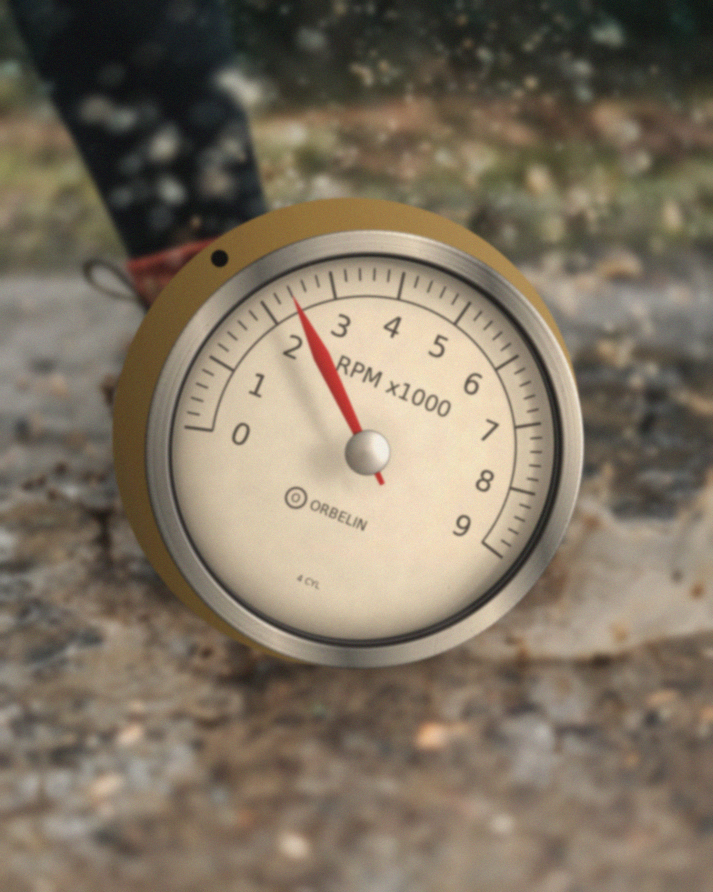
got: 2400 rpm
